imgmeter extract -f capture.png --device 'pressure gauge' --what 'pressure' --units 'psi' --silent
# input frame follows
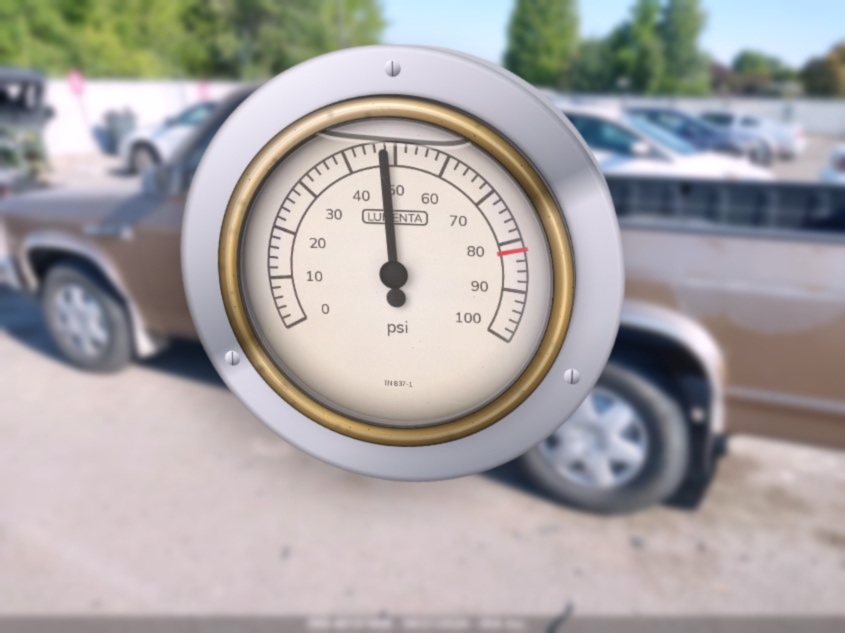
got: 48 psi
